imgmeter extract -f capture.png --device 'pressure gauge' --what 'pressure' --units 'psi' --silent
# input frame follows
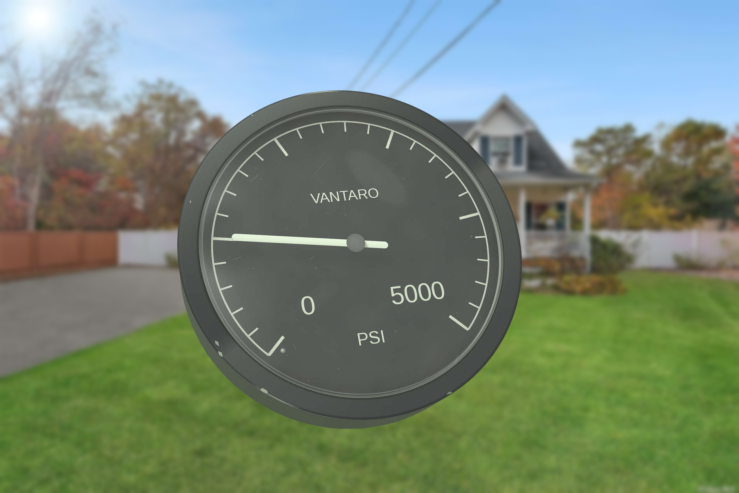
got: 1000 psi
